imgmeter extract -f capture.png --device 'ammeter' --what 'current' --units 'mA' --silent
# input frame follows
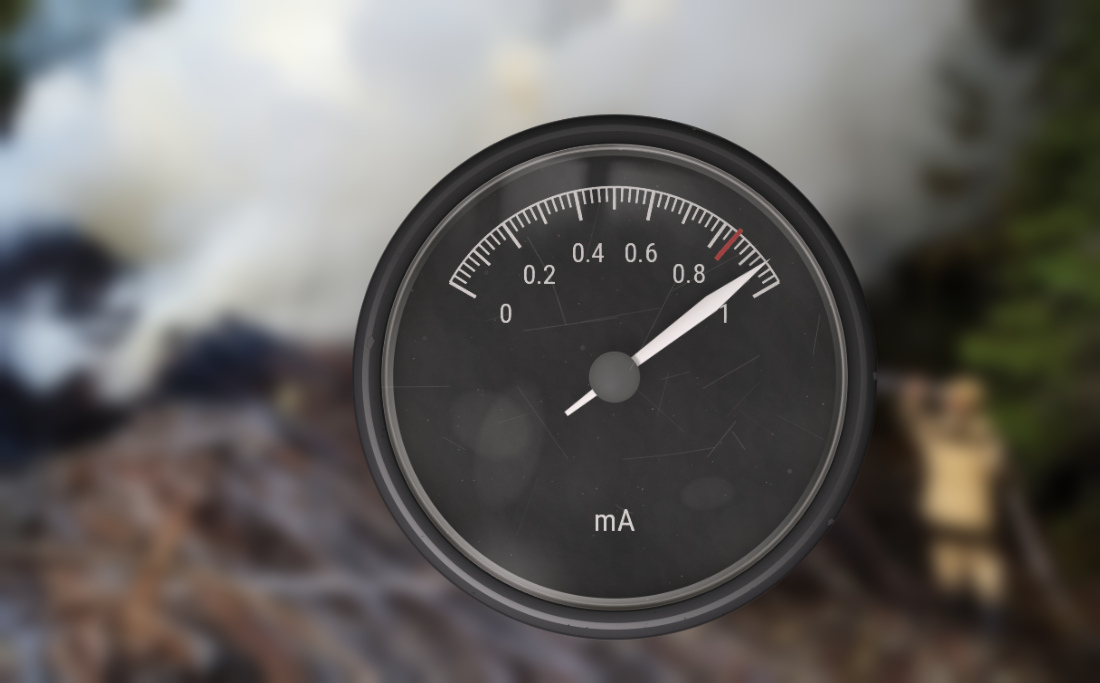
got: 0.94 mA
